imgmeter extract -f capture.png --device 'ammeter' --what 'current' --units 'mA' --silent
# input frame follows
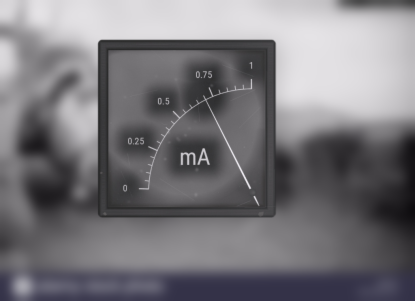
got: 0.7 mA
